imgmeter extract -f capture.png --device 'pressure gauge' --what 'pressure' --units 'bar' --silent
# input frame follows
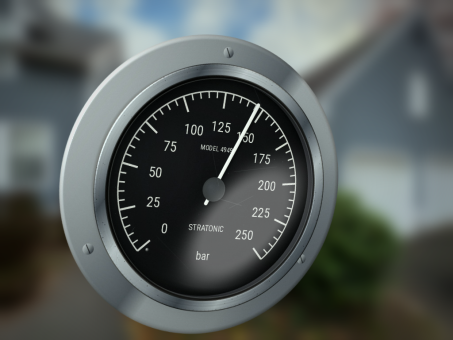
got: 145 bar
